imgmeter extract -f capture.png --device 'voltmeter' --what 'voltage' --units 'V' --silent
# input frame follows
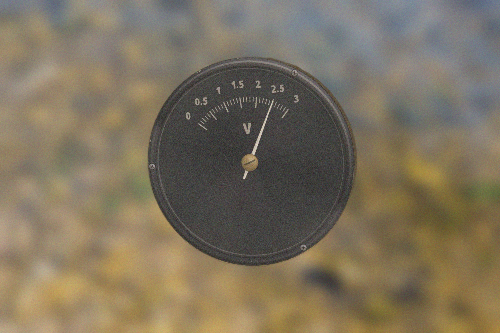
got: 2.5 V
